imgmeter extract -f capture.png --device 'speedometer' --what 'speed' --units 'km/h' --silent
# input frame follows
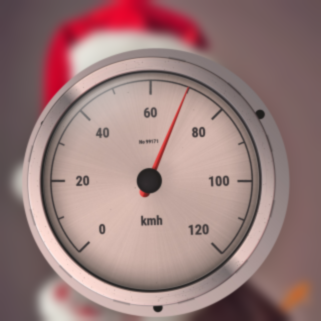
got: 70 km/h
